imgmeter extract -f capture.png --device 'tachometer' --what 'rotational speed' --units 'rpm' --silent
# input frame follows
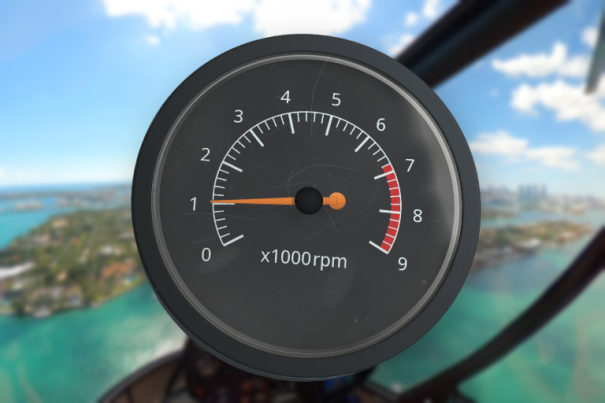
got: 1000 rpm
